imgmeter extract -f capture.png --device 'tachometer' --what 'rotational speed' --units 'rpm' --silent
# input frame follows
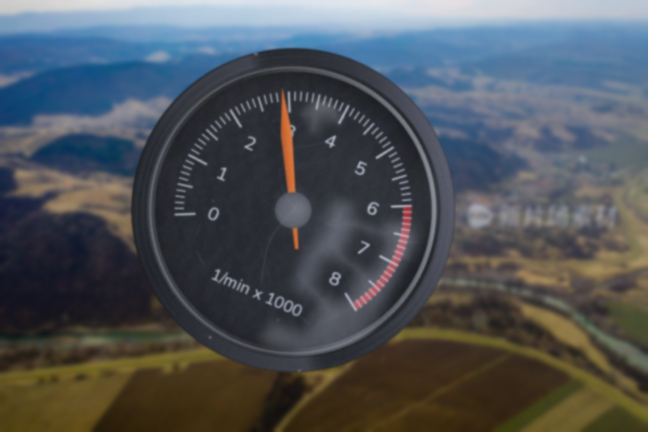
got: 2900 rpm
